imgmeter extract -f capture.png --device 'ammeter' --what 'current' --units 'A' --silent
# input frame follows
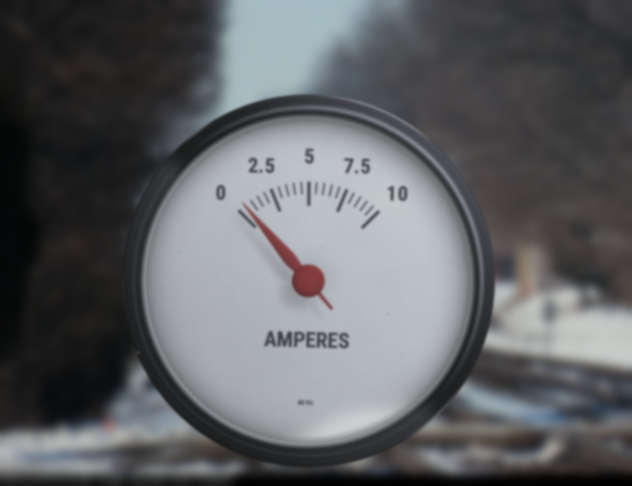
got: 0.5 A
